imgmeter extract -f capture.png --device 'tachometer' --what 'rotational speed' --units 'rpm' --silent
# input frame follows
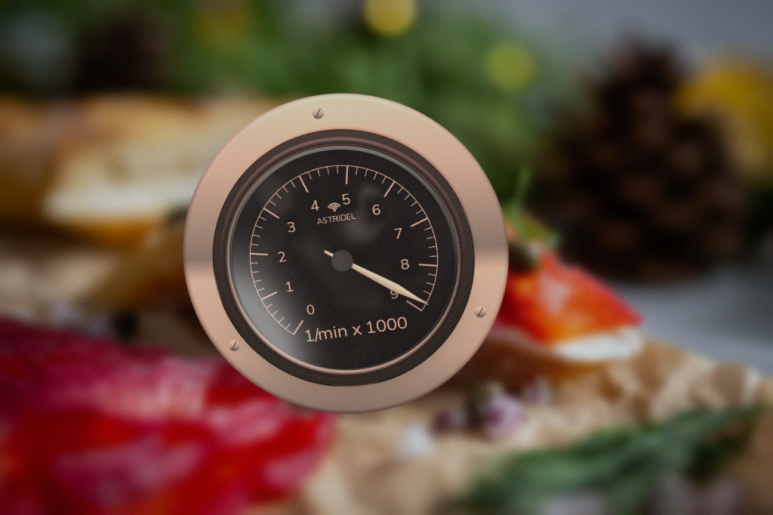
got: 8800 rpm
